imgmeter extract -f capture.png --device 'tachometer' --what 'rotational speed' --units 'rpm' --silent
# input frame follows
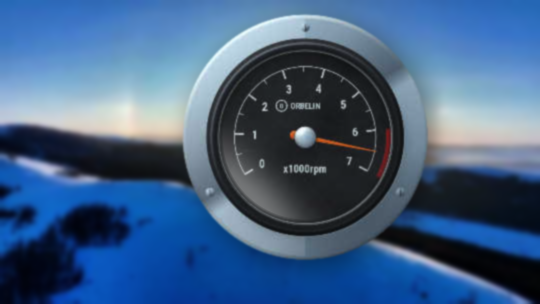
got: 6500 rpm
